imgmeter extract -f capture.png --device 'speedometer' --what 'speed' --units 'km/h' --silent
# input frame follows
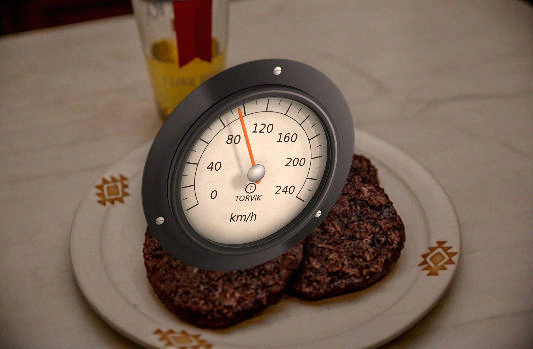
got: 95 km/h
